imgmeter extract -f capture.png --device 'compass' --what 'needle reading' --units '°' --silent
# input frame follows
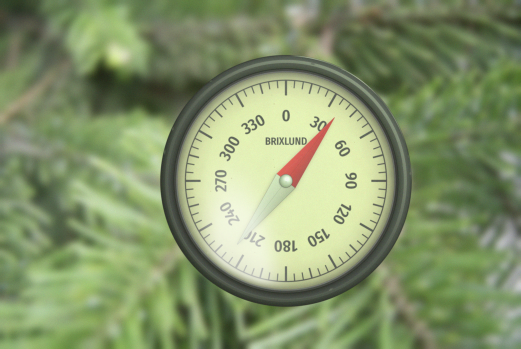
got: 37.5 °
